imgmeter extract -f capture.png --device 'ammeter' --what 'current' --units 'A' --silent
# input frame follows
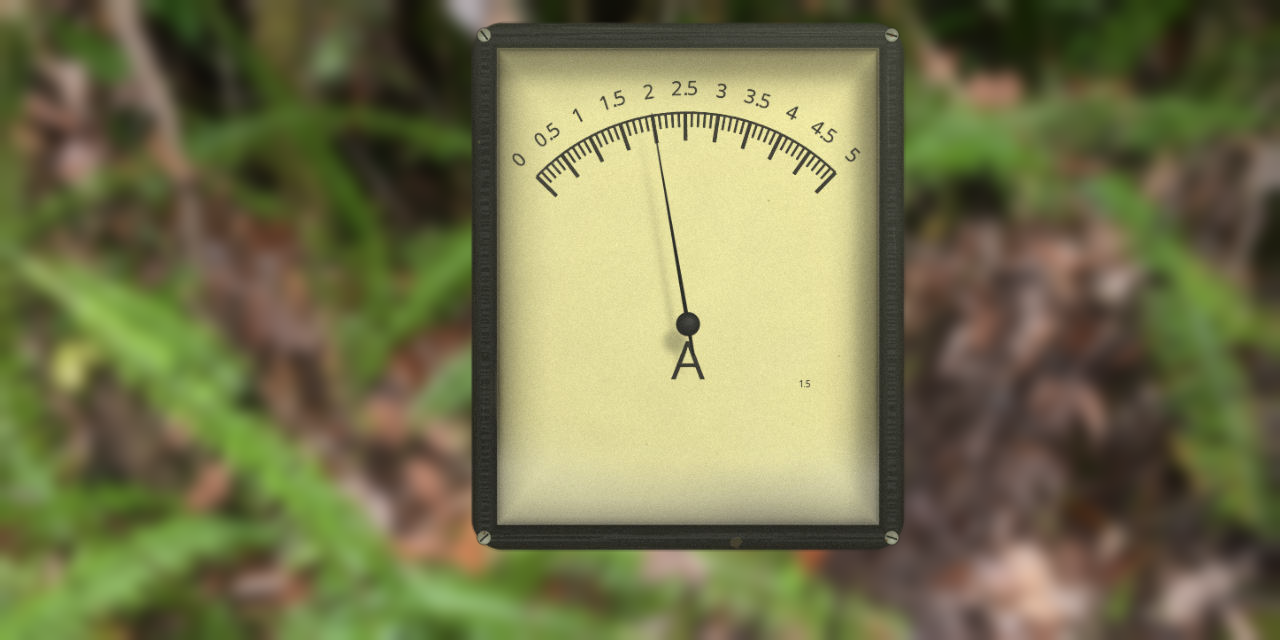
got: 2 A
